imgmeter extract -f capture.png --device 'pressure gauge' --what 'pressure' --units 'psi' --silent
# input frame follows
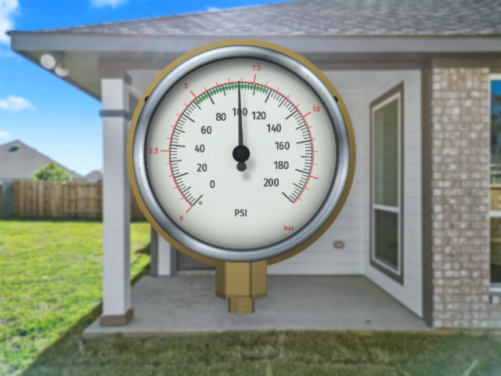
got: 100 psi
